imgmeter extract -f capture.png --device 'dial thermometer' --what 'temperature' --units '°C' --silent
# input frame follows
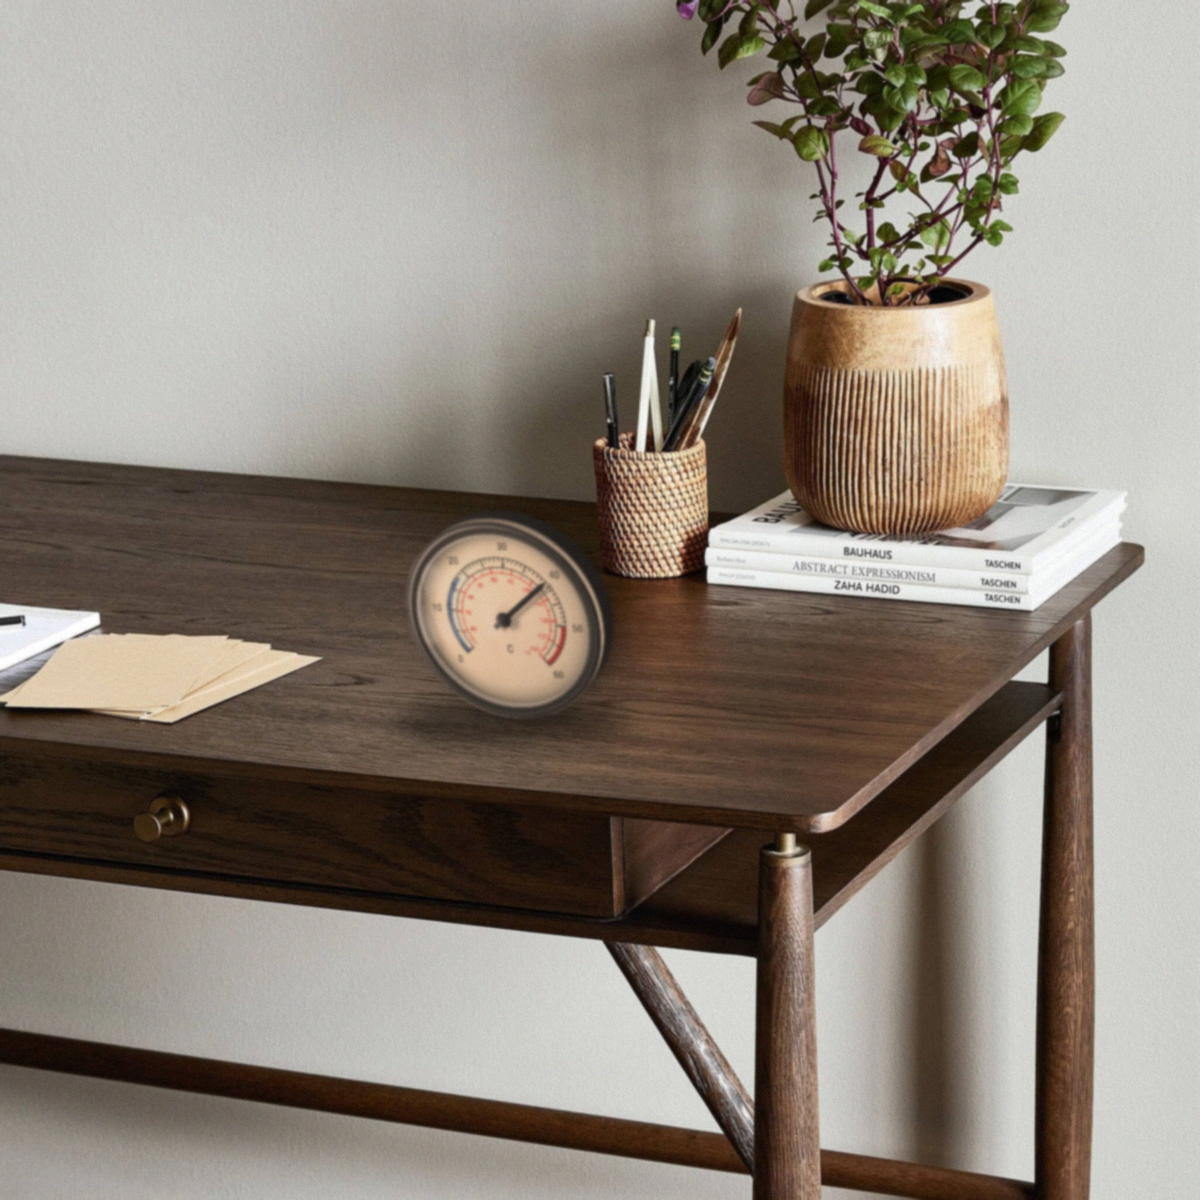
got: 40 °C
